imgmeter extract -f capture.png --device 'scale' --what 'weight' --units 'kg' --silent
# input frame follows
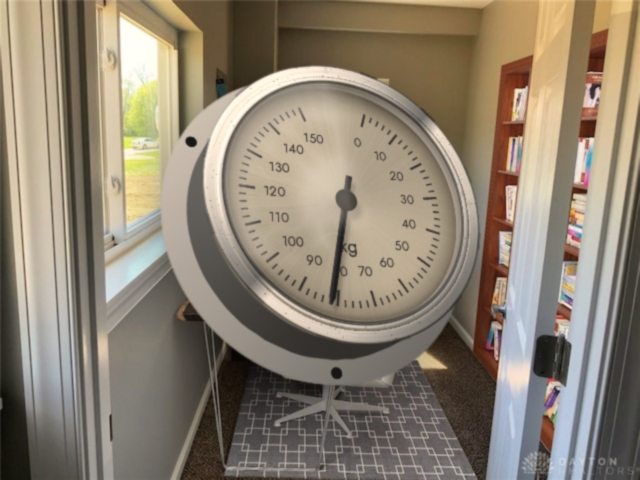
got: 82 kg
